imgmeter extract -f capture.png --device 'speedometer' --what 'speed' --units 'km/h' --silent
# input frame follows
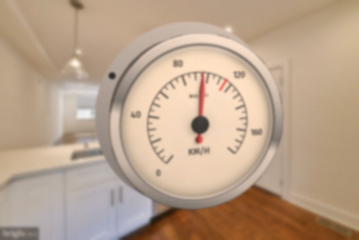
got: 95 km/h
